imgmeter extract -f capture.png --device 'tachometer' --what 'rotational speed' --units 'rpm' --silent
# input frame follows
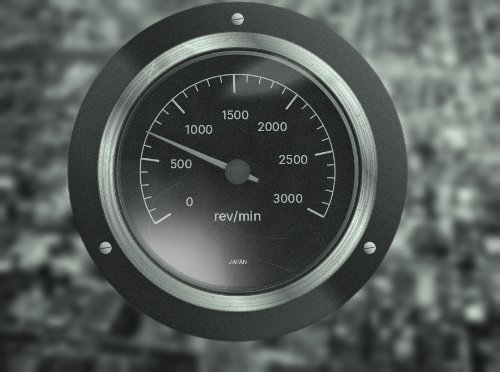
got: 700 rpm
